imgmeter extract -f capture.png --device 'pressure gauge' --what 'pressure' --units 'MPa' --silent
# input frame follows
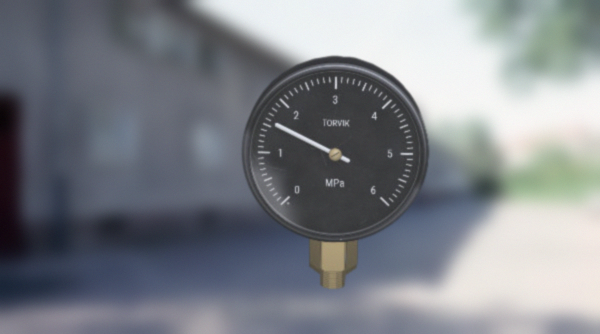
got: 1.6 MPa
